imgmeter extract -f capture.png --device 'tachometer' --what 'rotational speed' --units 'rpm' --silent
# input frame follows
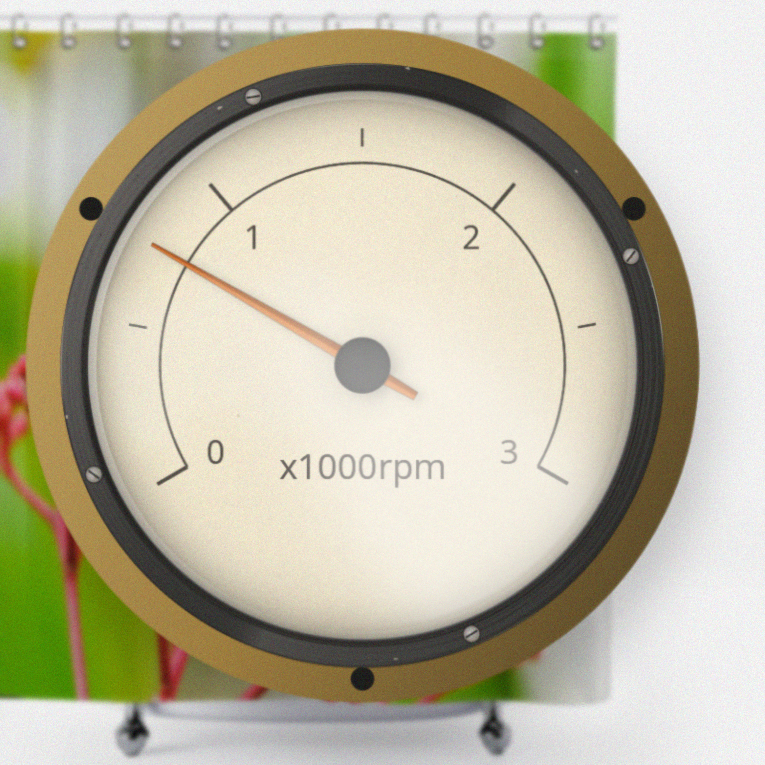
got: 750 rpm
